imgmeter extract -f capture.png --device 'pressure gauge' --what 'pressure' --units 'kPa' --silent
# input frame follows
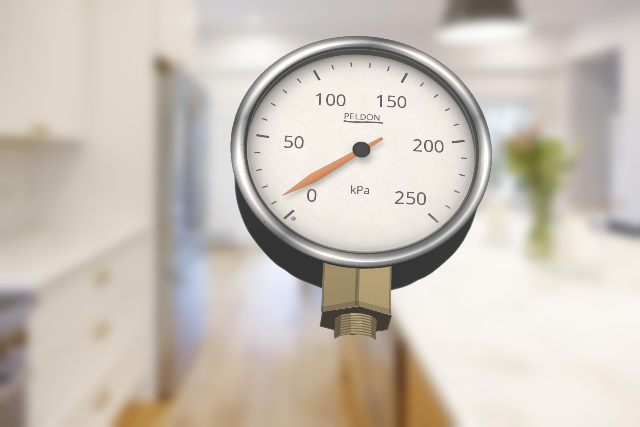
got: 10 kPa
